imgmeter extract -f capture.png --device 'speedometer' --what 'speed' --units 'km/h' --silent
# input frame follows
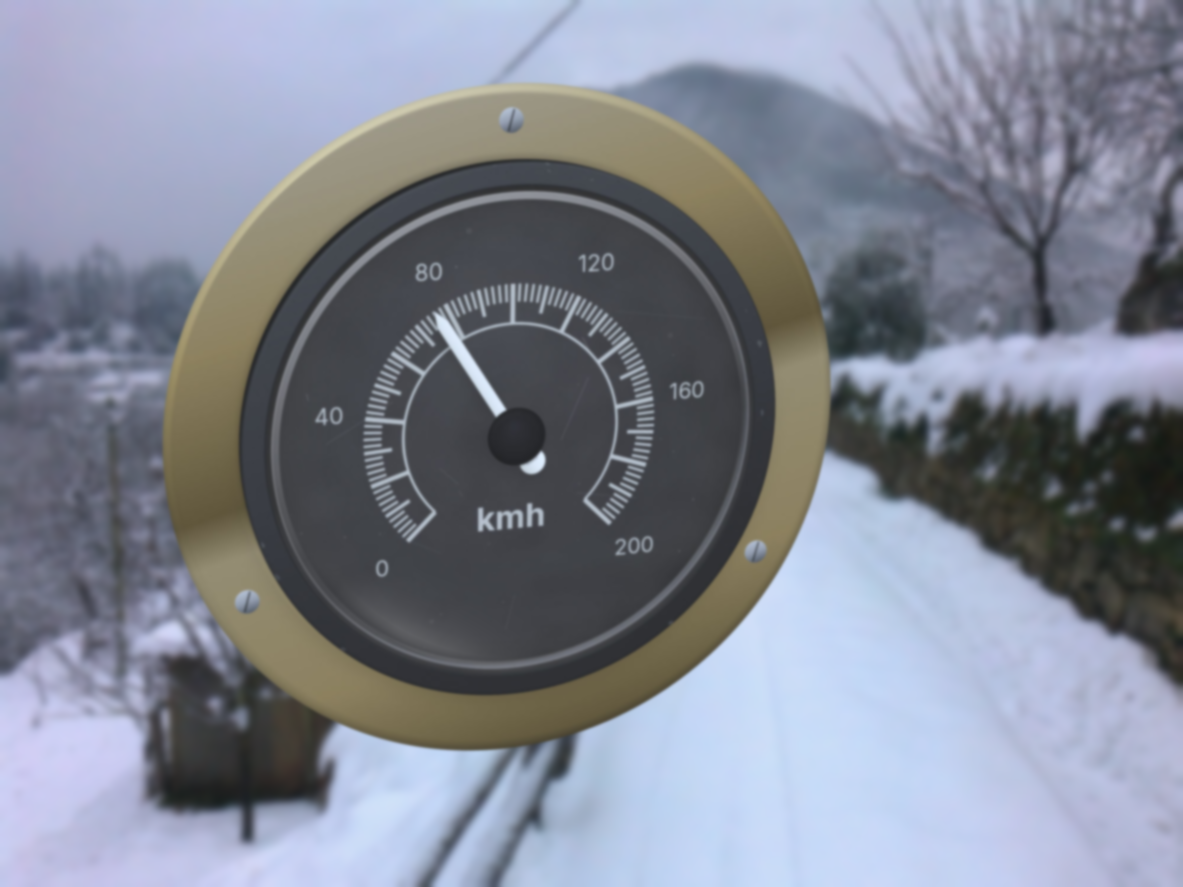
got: 76 km/h
